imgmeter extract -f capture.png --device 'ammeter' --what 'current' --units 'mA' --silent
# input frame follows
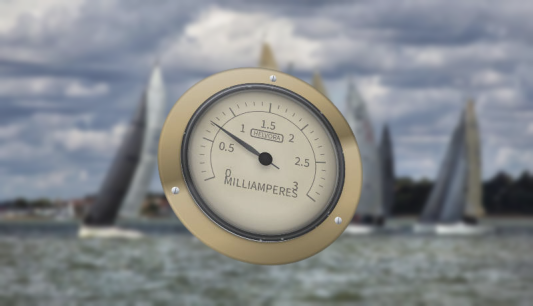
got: 0.7 mA
